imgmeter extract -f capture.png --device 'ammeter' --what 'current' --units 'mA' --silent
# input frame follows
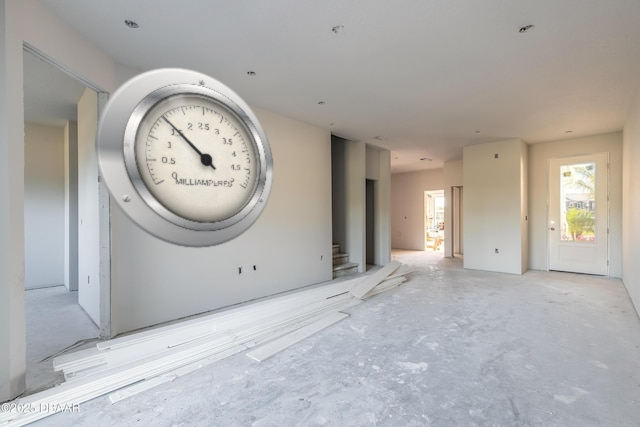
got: 1.5 mA
